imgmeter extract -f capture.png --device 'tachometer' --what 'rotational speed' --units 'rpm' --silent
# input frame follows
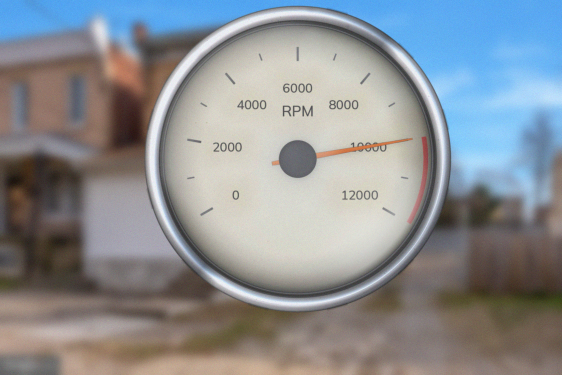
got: 10000 rpm
